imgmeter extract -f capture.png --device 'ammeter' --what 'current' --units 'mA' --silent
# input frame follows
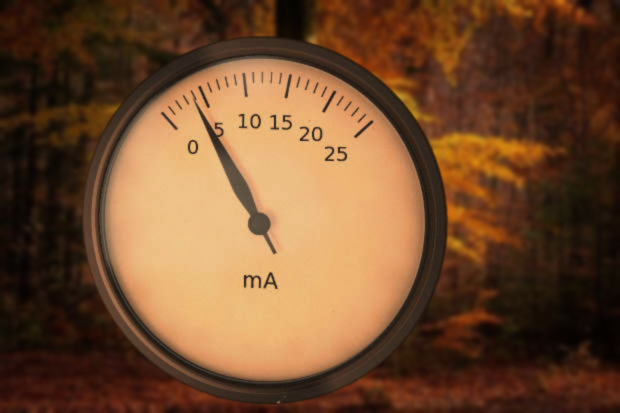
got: 4 mA
